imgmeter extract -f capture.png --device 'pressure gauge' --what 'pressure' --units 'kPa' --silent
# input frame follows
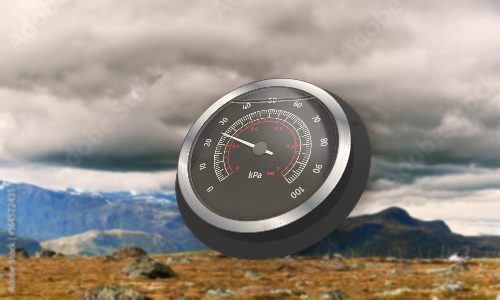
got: 25 kPa
